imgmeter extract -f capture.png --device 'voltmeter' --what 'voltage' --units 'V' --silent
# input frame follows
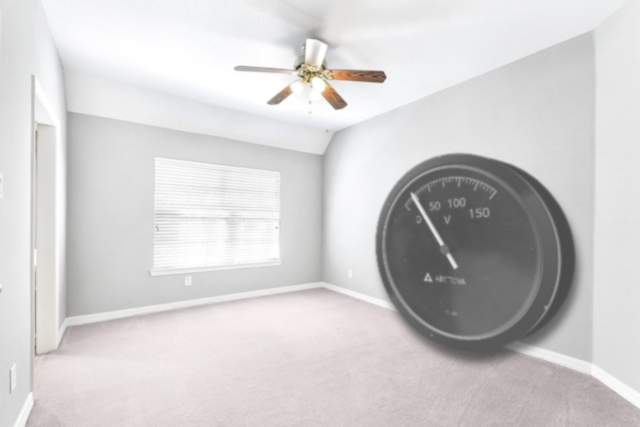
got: 25 V
